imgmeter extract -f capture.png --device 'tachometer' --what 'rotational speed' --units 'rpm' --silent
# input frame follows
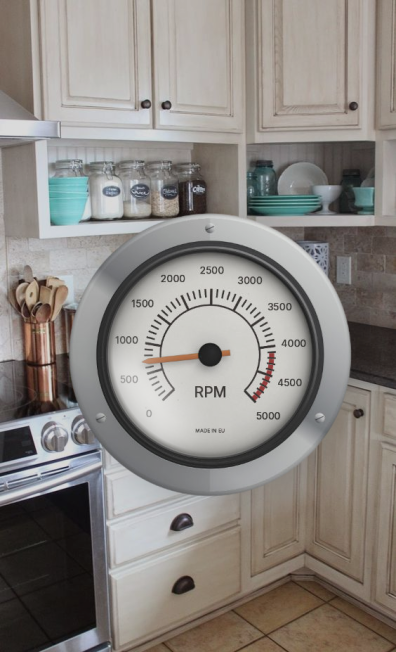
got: 700 rpm
